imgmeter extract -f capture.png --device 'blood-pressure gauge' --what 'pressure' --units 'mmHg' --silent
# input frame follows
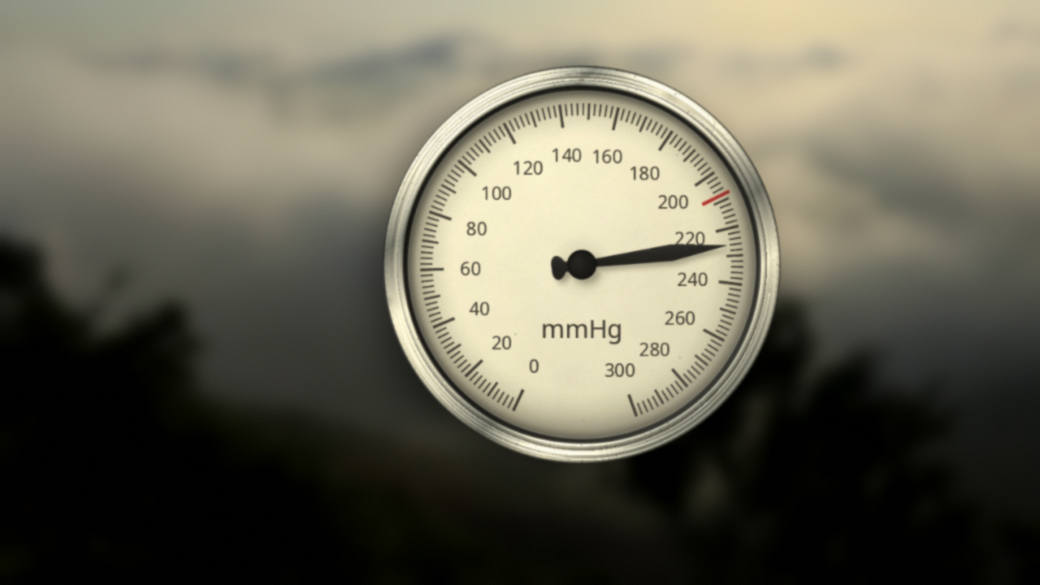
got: 226 mmHg
